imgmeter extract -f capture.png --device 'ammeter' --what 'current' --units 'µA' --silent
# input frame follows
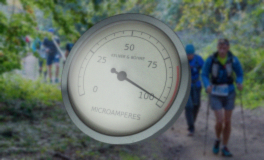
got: 97.5 µA
